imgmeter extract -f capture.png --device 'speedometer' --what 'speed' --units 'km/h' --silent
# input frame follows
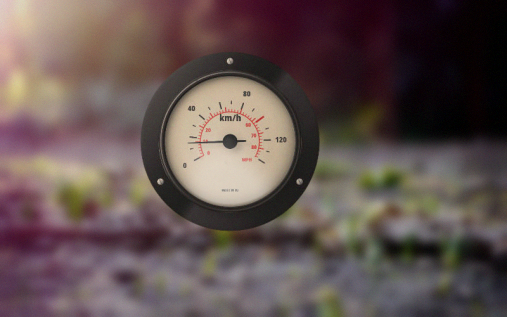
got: 15 km/h
